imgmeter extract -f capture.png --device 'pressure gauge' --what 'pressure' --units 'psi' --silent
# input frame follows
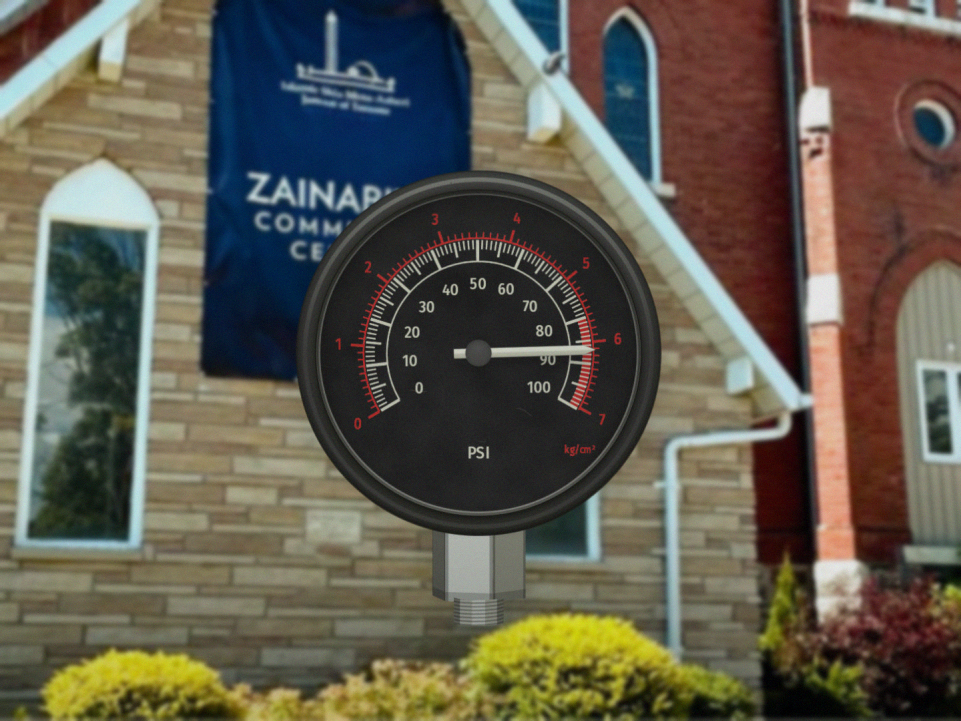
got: 87 psi
